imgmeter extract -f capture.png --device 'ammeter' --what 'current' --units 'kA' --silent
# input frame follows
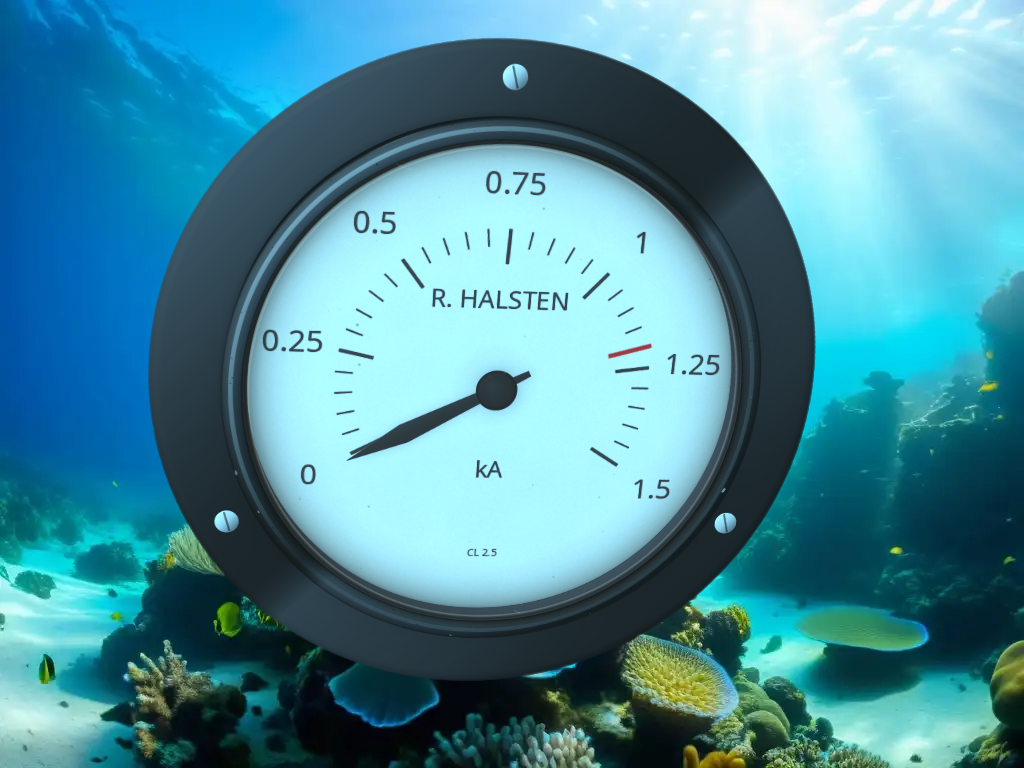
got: 0 kA
